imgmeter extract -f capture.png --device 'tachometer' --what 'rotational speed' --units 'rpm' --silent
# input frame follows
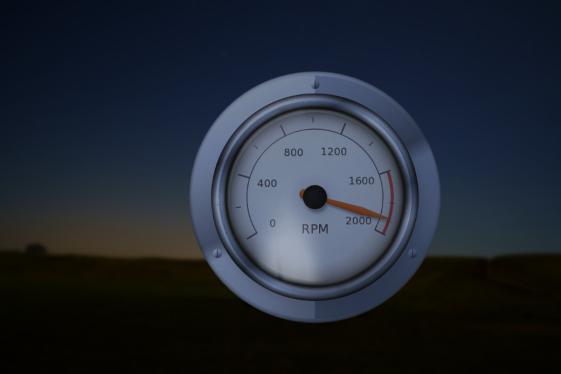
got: 1900 rpm
